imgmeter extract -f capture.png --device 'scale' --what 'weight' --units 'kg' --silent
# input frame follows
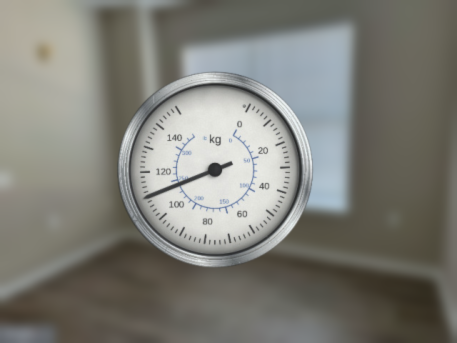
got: 110 kg
